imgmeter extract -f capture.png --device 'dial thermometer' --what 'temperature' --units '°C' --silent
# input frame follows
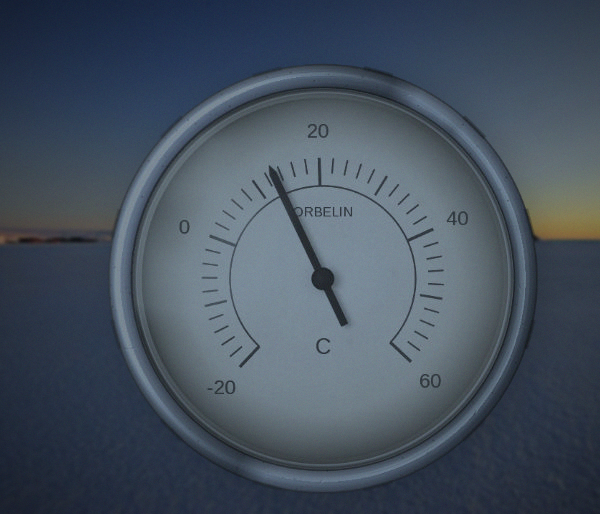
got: 13 °C
